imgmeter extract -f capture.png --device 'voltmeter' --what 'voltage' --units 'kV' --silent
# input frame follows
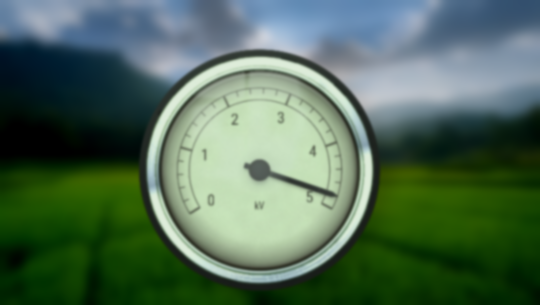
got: 4.8 kV
